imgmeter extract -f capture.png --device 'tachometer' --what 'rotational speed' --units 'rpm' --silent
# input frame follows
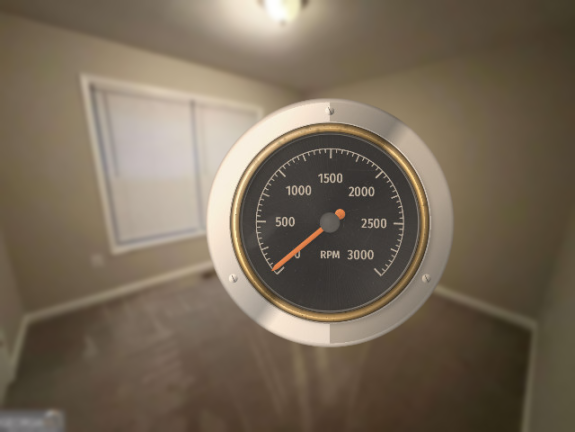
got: 50 rpm
